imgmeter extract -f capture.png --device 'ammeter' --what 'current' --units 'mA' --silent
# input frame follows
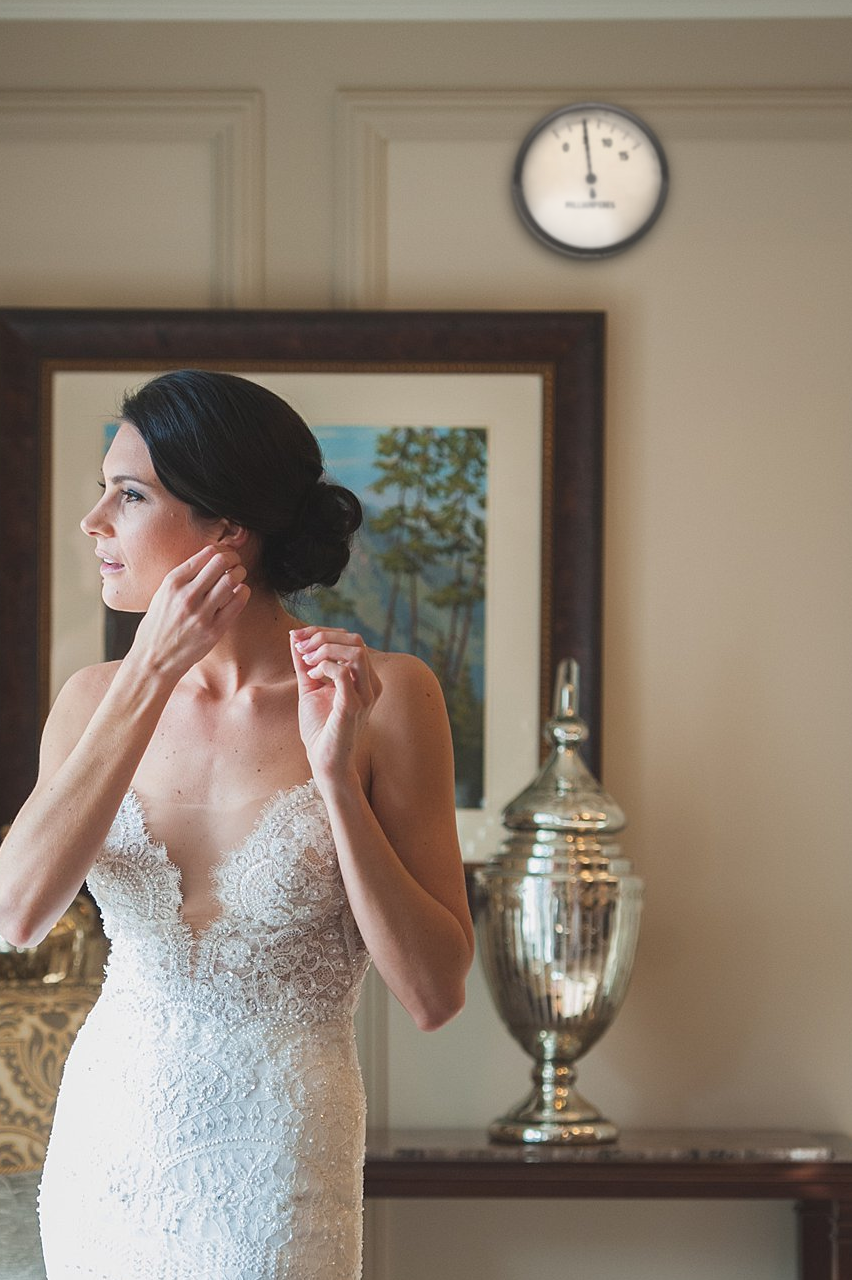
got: 5 mA
